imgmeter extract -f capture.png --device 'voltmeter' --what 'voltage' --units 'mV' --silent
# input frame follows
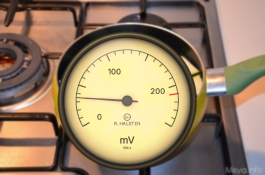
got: 35 mV
